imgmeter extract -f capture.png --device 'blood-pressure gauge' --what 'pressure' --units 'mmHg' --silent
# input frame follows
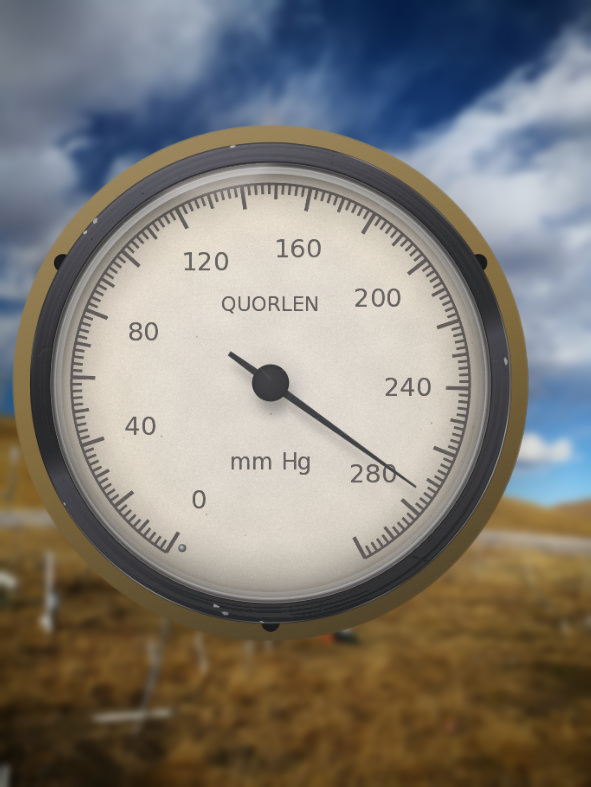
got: 274 mmHg
